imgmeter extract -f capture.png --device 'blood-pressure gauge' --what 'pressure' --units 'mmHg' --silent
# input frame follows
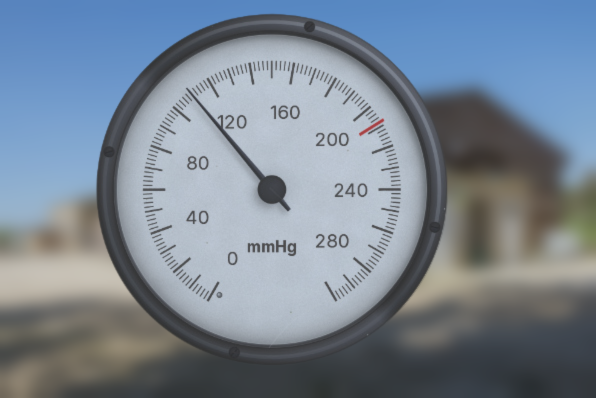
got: 110 mmHg
